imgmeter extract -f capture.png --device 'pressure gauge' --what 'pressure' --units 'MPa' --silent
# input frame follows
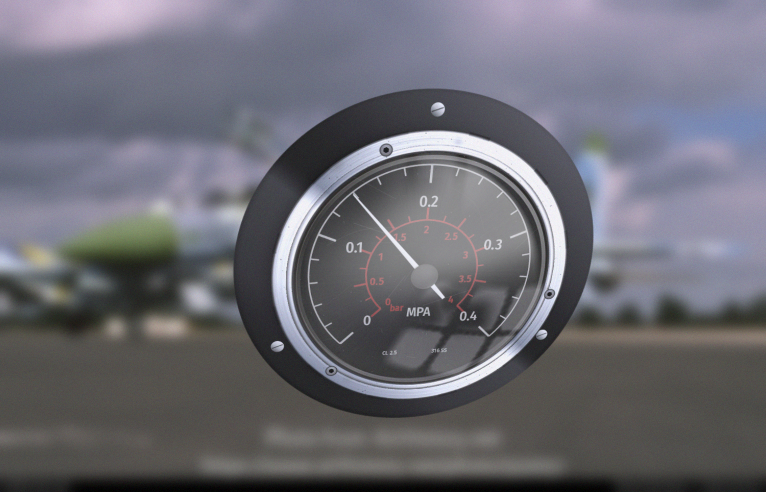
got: 0.14 MPa
